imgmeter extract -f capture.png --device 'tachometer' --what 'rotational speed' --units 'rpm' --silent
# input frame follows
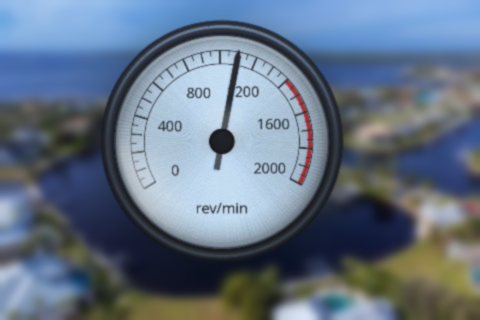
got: 1100 rpm
